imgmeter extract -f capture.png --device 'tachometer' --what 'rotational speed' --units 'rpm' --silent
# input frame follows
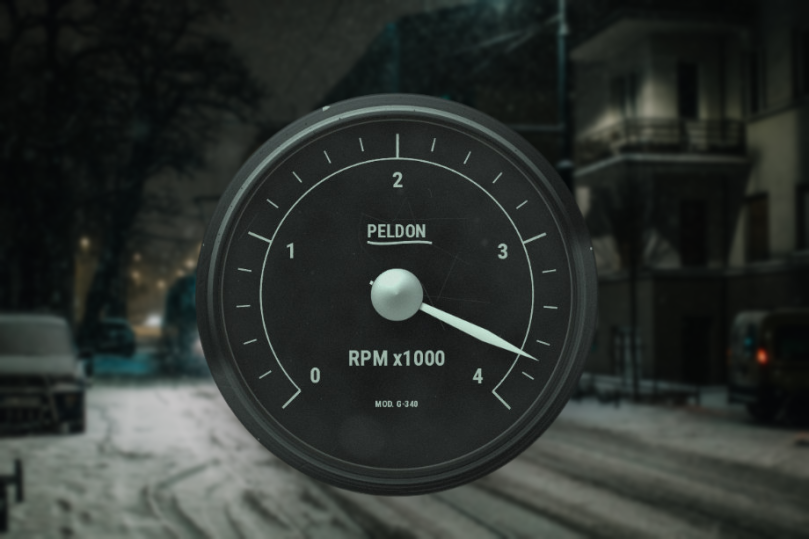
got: 3700 rpm
